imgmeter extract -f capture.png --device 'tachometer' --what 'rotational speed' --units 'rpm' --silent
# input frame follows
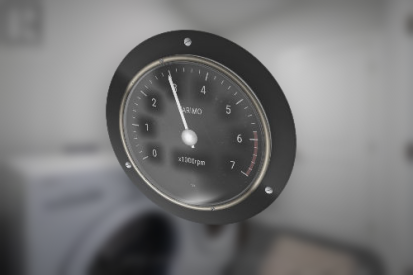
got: 3000 rpm
